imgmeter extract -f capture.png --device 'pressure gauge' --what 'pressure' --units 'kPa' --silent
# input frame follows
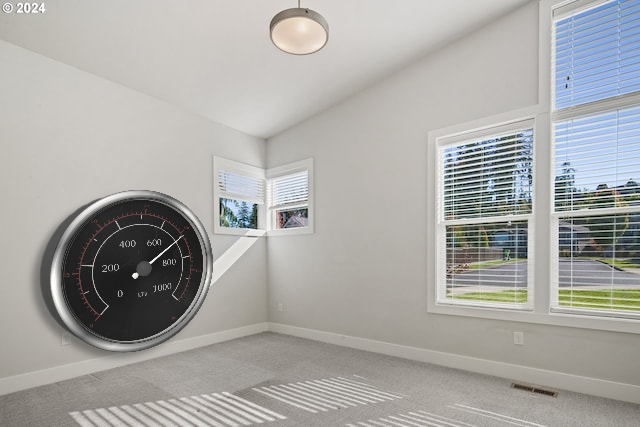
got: 700 kPa
